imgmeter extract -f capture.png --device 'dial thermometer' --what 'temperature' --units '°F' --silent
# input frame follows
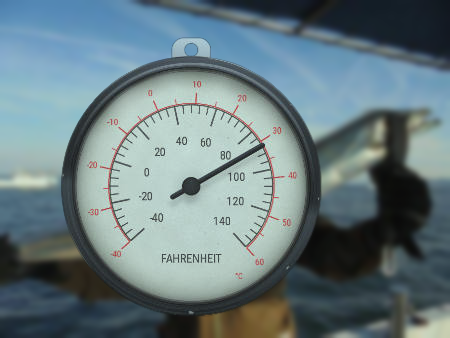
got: 88 °F
